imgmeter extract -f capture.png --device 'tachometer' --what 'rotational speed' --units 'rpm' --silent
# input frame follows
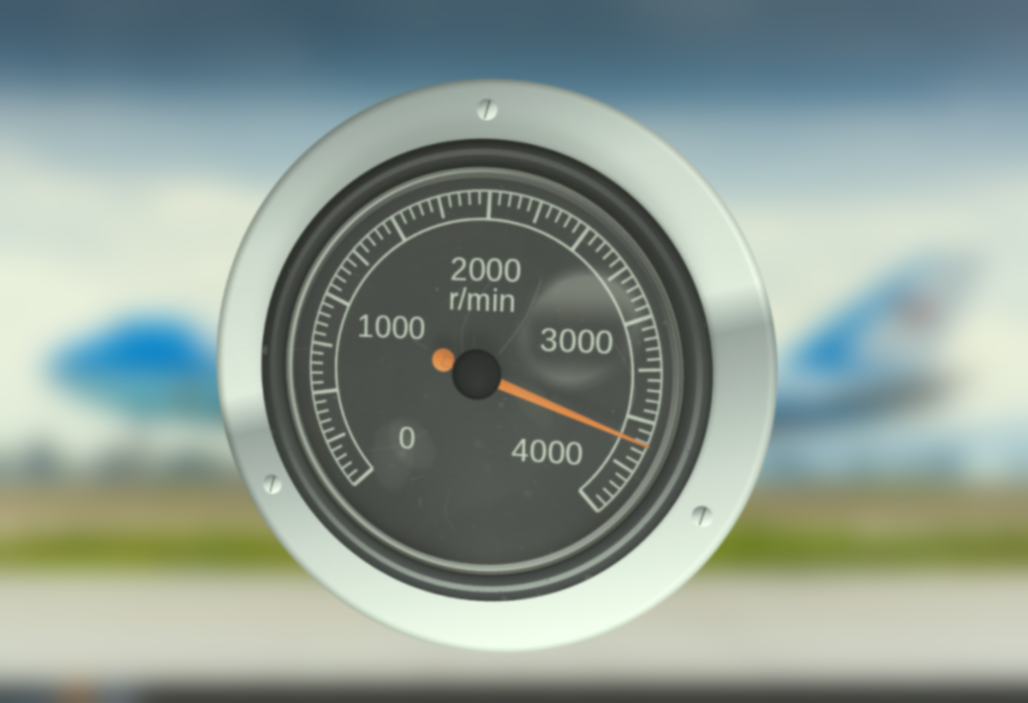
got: 3600 rpm
